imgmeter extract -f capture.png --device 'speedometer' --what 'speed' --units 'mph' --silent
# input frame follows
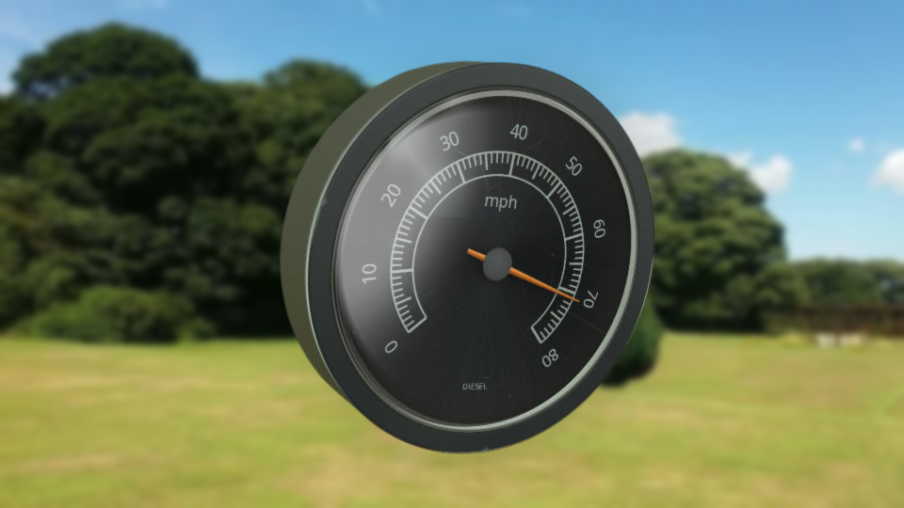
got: 71 mph
